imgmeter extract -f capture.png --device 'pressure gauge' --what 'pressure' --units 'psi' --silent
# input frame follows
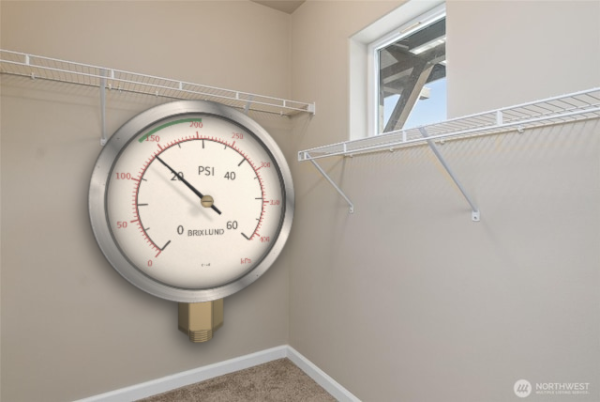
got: 20 psi
